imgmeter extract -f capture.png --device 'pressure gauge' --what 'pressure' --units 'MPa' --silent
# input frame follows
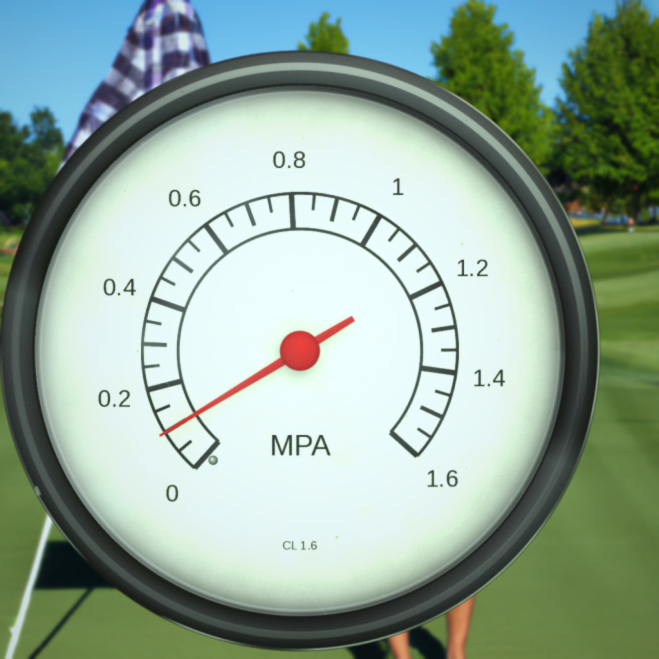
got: 0.1 MPa
